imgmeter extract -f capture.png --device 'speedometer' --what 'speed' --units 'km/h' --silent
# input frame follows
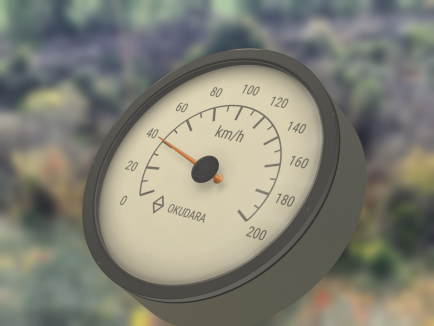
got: 40 km/h
